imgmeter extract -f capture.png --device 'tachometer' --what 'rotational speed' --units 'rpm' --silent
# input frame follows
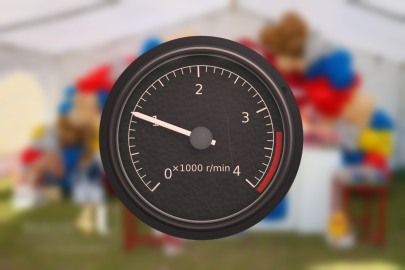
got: 1000 rpm
